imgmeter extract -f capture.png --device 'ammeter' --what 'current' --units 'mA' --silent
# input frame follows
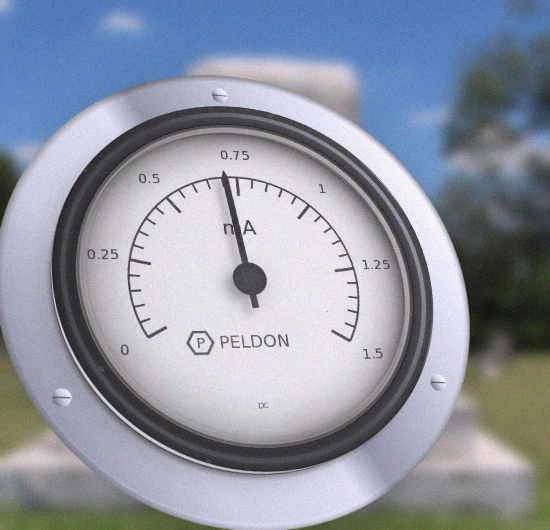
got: 0.7 mA
